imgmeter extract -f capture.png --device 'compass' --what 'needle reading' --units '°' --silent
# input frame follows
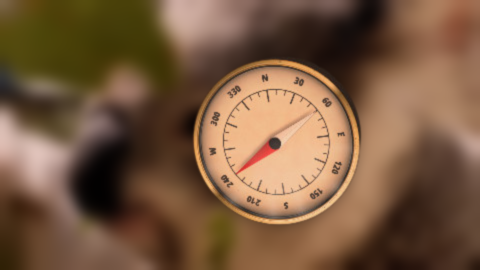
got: 240 °
